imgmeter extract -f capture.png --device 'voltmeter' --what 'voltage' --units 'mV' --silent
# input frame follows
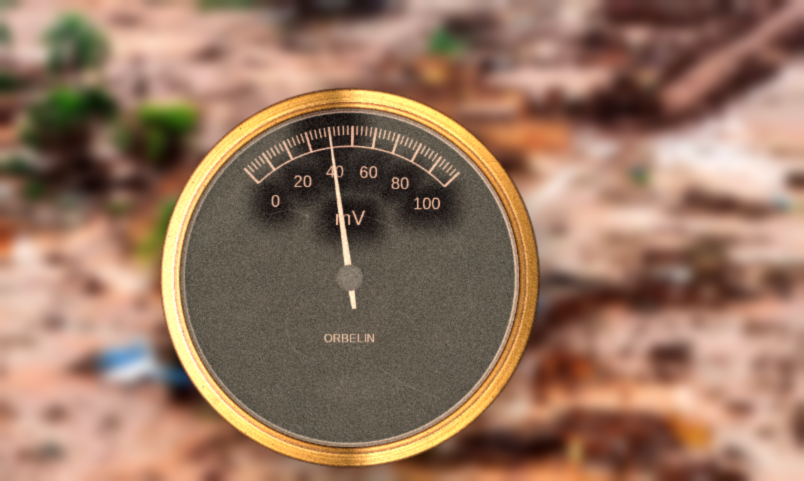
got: 40 mV
